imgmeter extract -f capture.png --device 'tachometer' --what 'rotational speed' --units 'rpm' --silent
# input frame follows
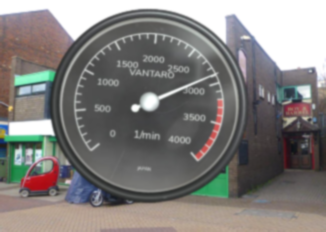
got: 2900 rpm
